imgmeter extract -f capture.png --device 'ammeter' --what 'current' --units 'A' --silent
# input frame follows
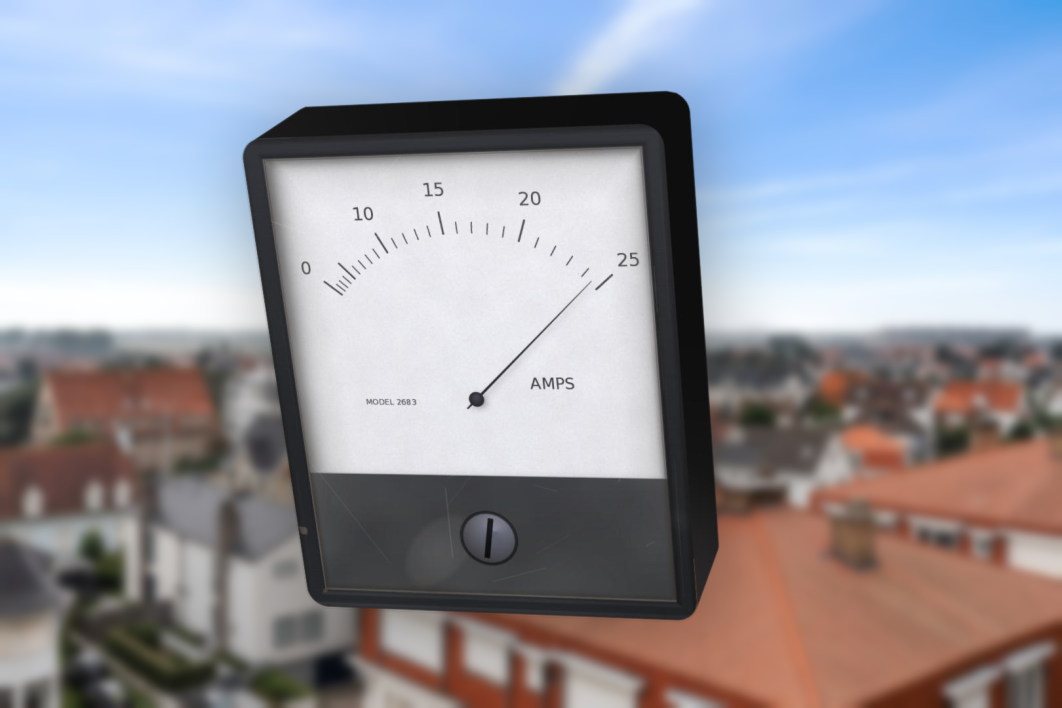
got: 24.5 A
